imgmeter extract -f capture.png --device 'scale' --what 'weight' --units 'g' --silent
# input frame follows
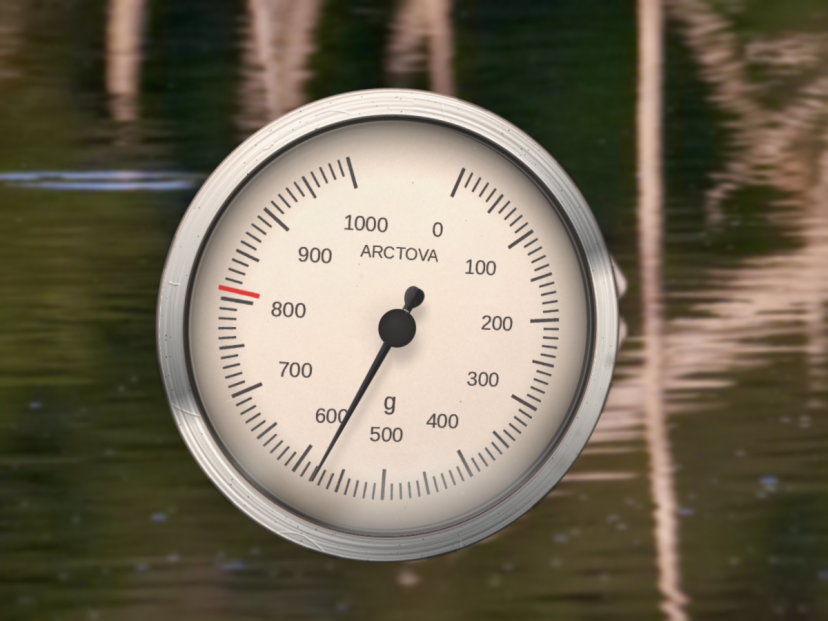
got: 580 g
